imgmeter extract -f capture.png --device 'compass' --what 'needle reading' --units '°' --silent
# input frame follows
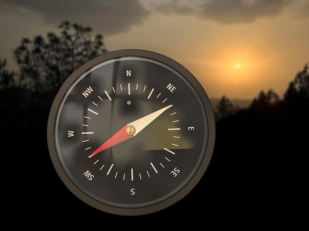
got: 240 °
